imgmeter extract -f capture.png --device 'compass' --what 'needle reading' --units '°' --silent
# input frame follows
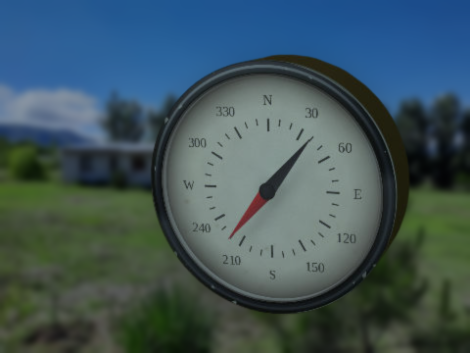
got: 220 °
